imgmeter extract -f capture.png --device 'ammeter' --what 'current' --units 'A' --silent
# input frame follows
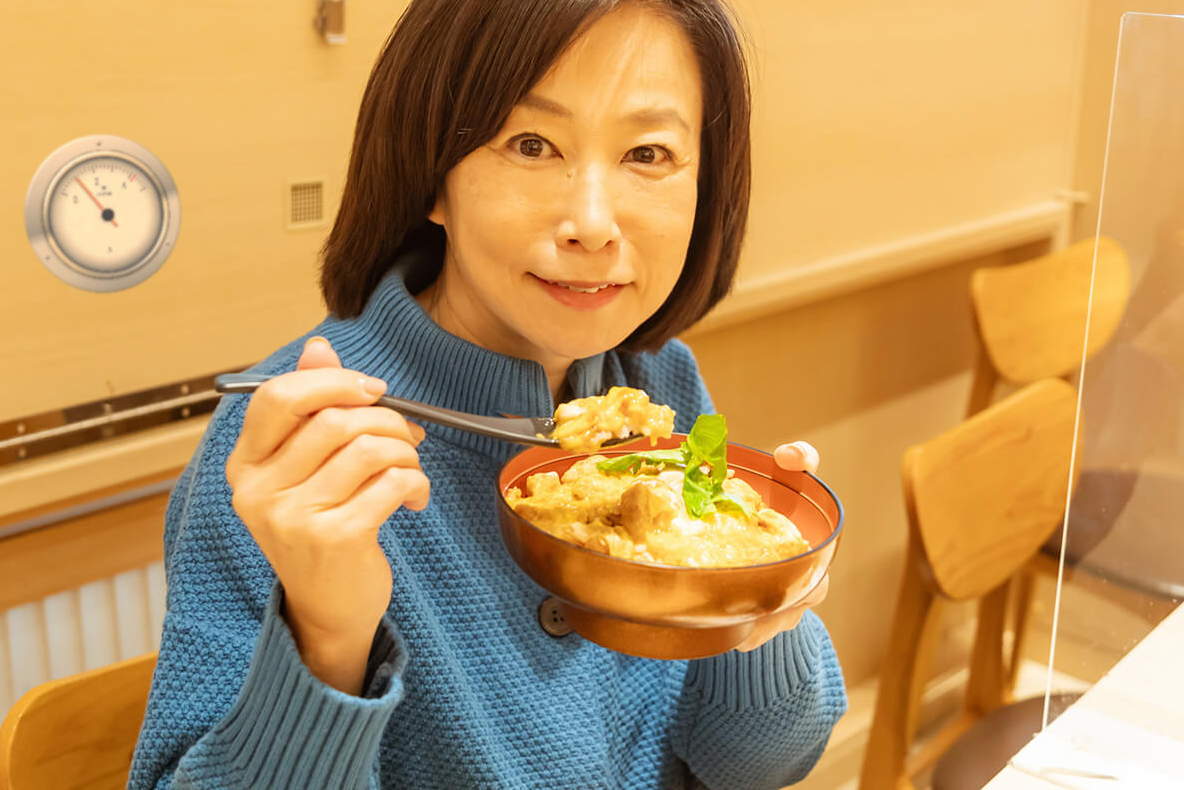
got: 1 A
